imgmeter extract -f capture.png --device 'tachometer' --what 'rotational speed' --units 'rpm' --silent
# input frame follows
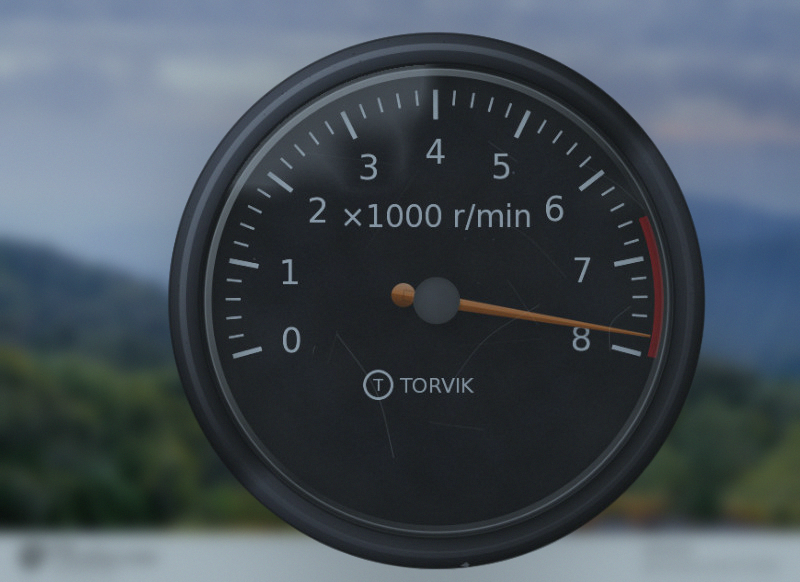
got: 7800 rpm
